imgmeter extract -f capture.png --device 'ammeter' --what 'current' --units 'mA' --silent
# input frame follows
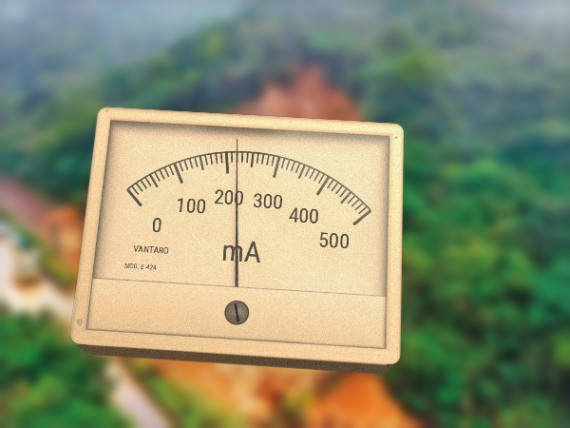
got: 220 mA
